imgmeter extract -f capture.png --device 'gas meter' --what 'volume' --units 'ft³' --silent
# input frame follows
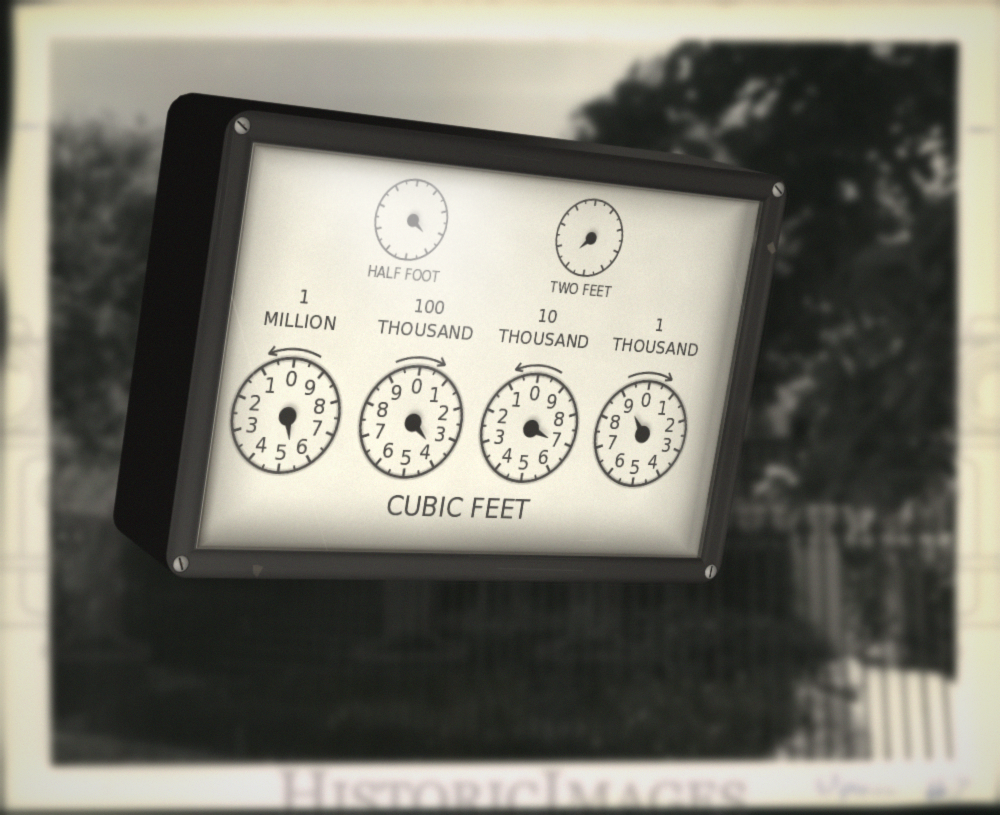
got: 536900 ft³
